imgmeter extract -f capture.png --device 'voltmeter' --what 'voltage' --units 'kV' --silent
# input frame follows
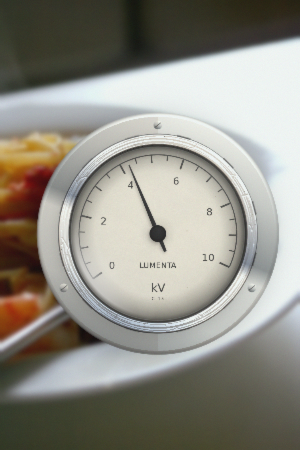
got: 4.25 kV
